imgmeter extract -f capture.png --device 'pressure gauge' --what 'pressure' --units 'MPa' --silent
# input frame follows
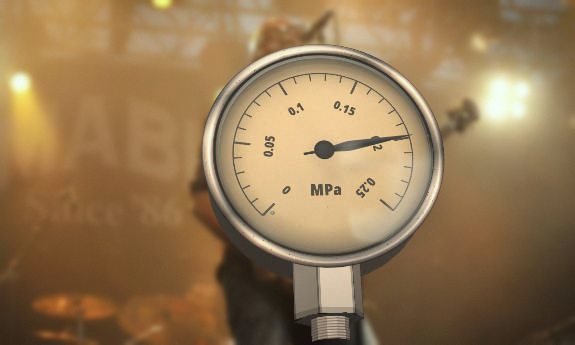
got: 0.2 MPa
